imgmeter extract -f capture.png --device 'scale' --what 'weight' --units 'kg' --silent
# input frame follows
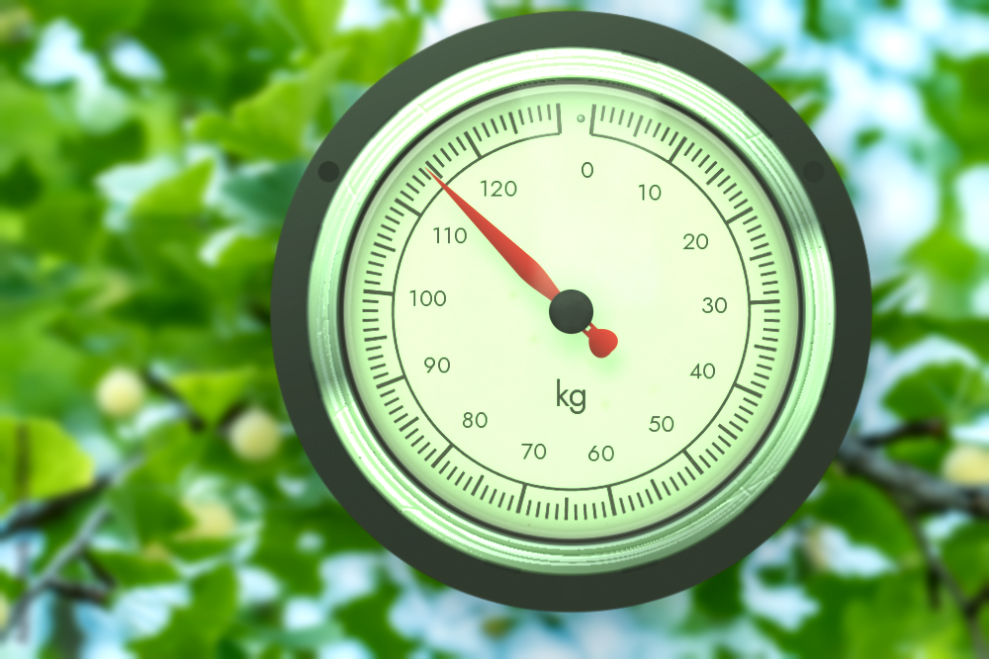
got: 114.5 kg
